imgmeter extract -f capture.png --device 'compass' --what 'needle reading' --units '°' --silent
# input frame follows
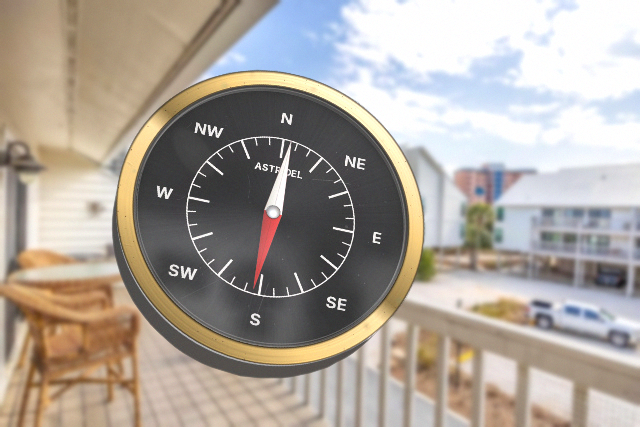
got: 185 °
